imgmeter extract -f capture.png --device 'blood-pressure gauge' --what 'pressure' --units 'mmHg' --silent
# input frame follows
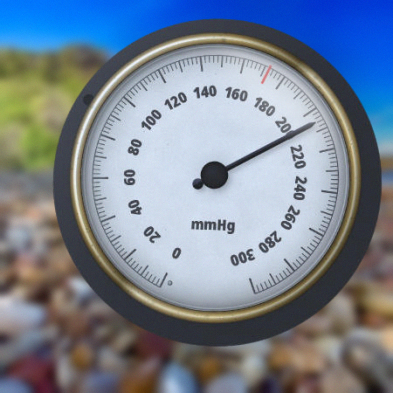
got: 206 mmHg
